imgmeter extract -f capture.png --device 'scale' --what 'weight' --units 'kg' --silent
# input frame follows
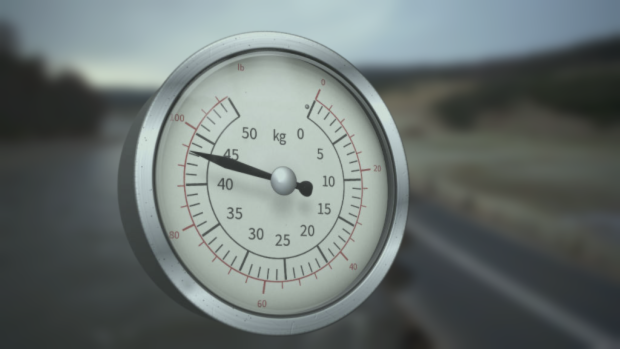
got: 43 kg
